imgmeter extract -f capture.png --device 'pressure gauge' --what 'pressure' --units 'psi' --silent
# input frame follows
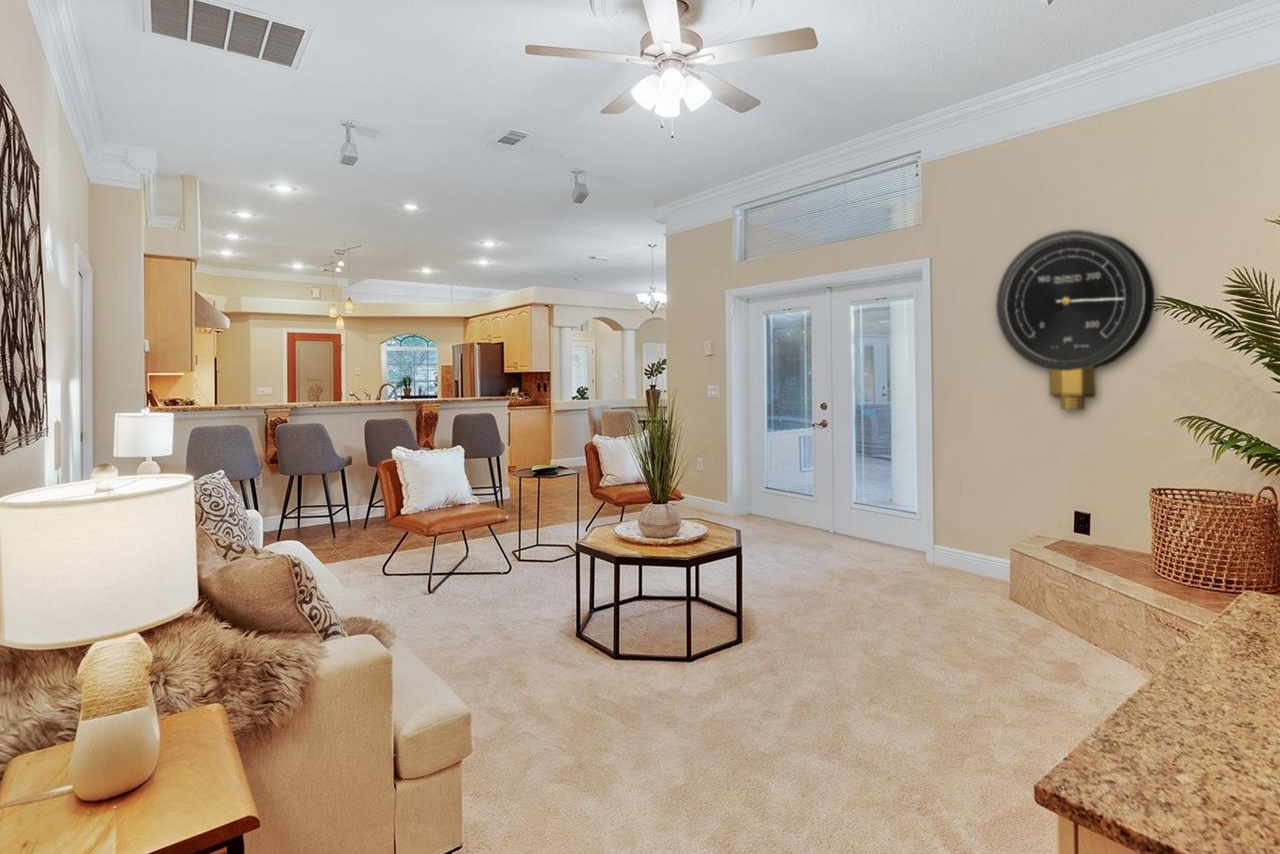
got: 250 psi
